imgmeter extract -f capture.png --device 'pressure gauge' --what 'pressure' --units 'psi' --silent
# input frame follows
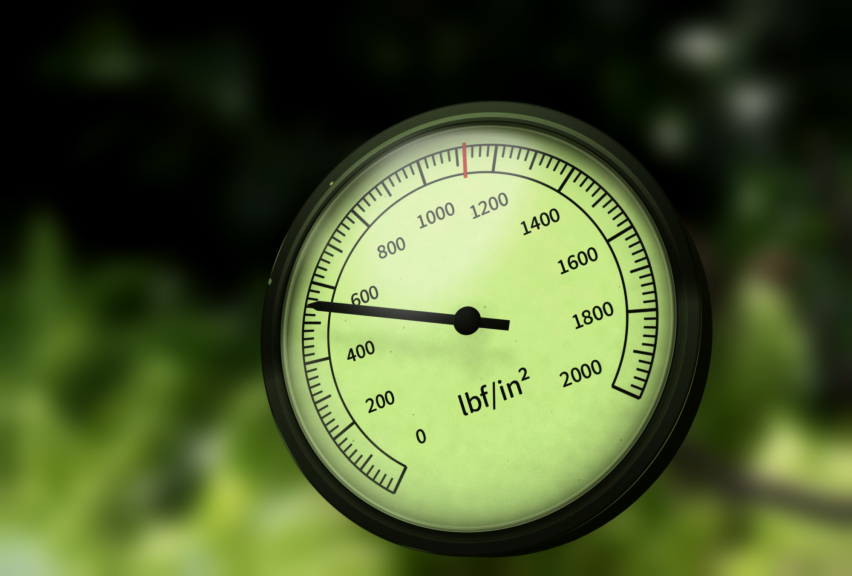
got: 540 psi
